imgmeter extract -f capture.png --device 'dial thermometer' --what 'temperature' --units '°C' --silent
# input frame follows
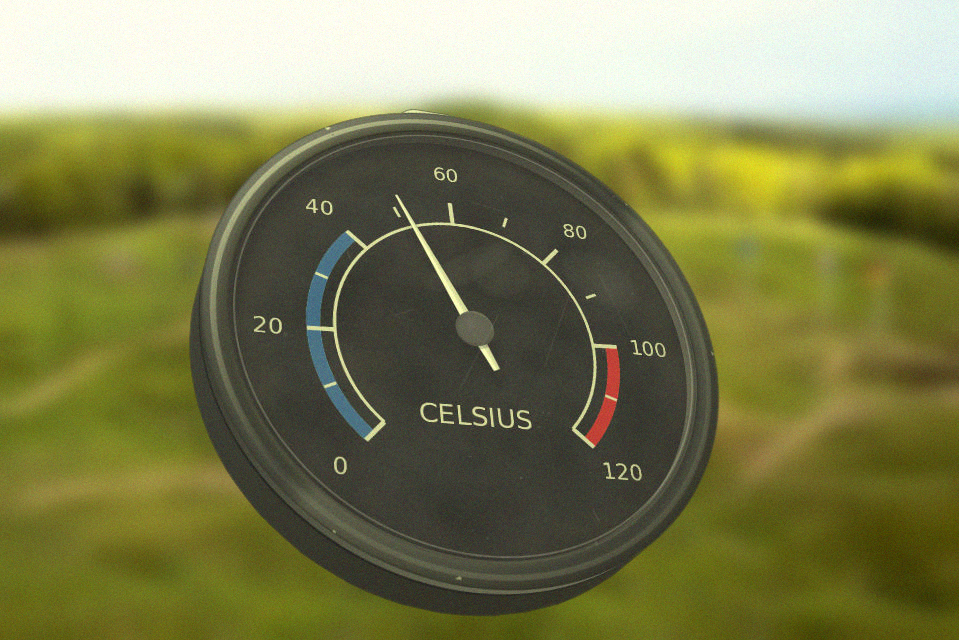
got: 50 °C
